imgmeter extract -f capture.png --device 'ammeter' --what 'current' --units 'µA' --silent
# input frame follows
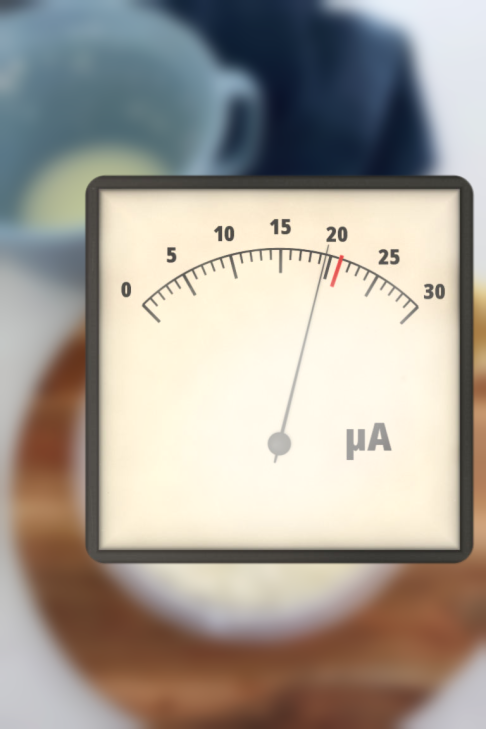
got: 19.5 µA
